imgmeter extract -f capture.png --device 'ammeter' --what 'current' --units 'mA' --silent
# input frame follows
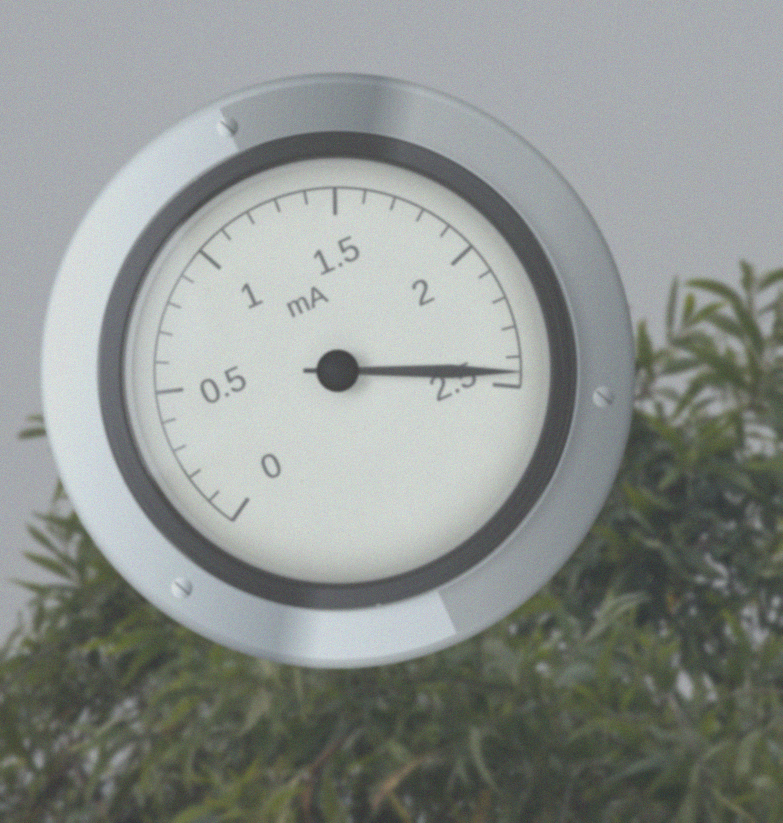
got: 2.45 mA
